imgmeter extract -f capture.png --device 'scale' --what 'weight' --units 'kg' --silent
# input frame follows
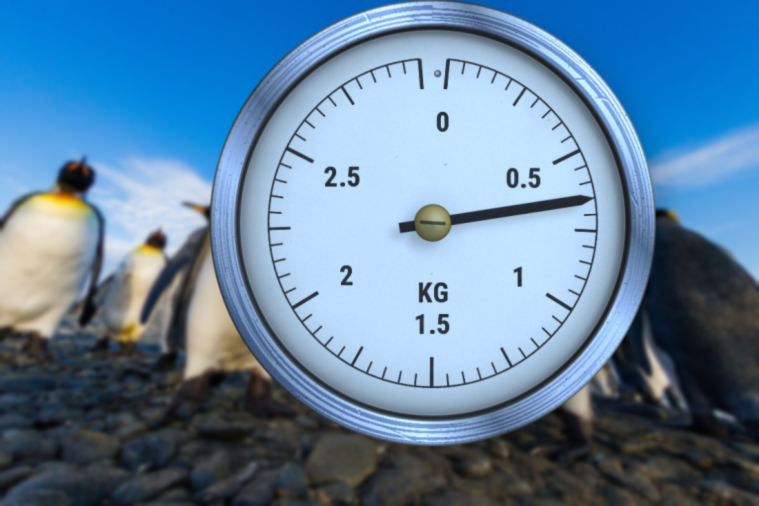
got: 0.65 kg
